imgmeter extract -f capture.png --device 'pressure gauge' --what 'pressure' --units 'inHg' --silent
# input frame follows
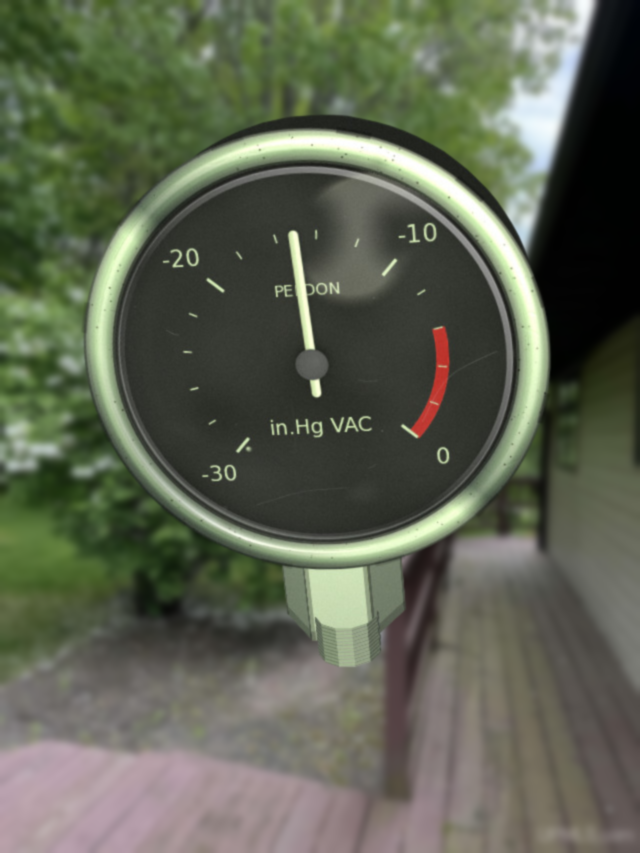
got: -15 inHg
